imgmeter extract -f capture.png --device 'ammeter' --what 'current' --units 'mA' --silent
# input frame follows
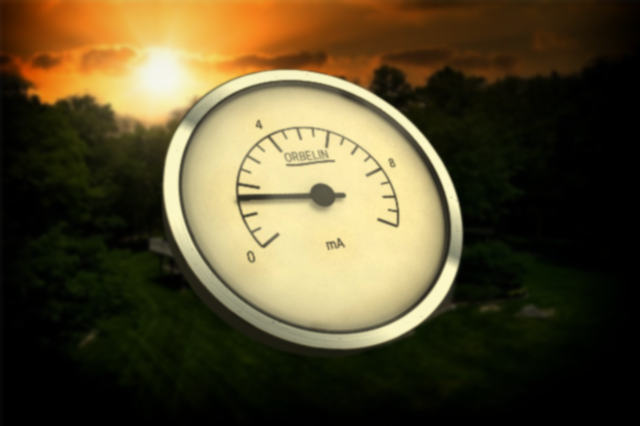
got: 1.5 mA
